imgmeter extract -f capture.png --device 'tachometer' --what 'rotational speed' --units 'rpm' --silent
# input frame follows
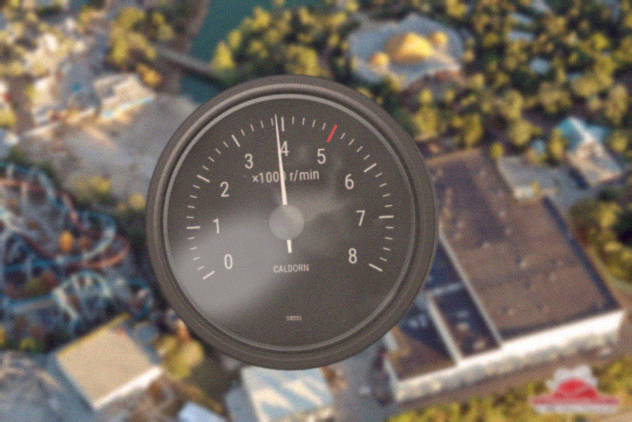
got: 3900 rpm
